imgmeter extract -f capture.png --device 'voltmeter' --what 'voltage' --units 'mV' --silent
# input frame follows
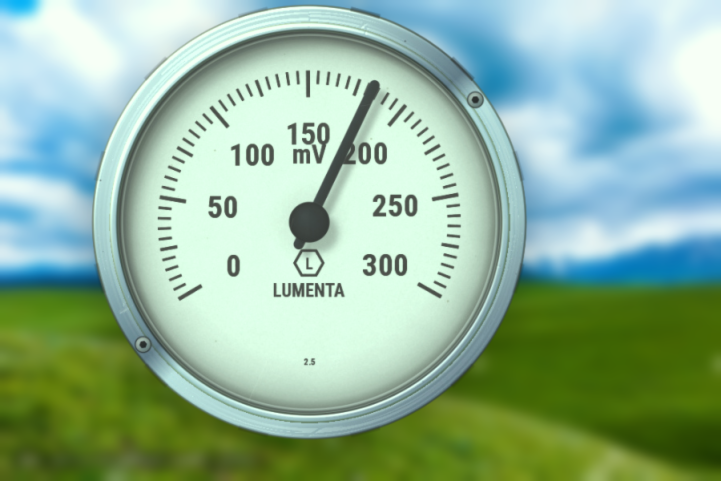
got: 182.5 mV
